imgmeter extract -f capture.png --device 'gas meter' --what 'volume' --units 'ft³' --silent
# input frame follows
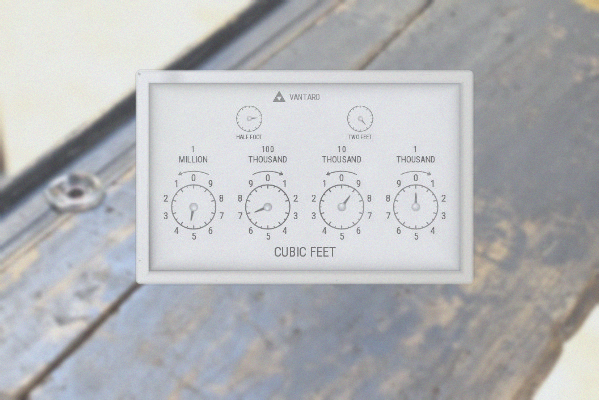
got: 469000 ft³
